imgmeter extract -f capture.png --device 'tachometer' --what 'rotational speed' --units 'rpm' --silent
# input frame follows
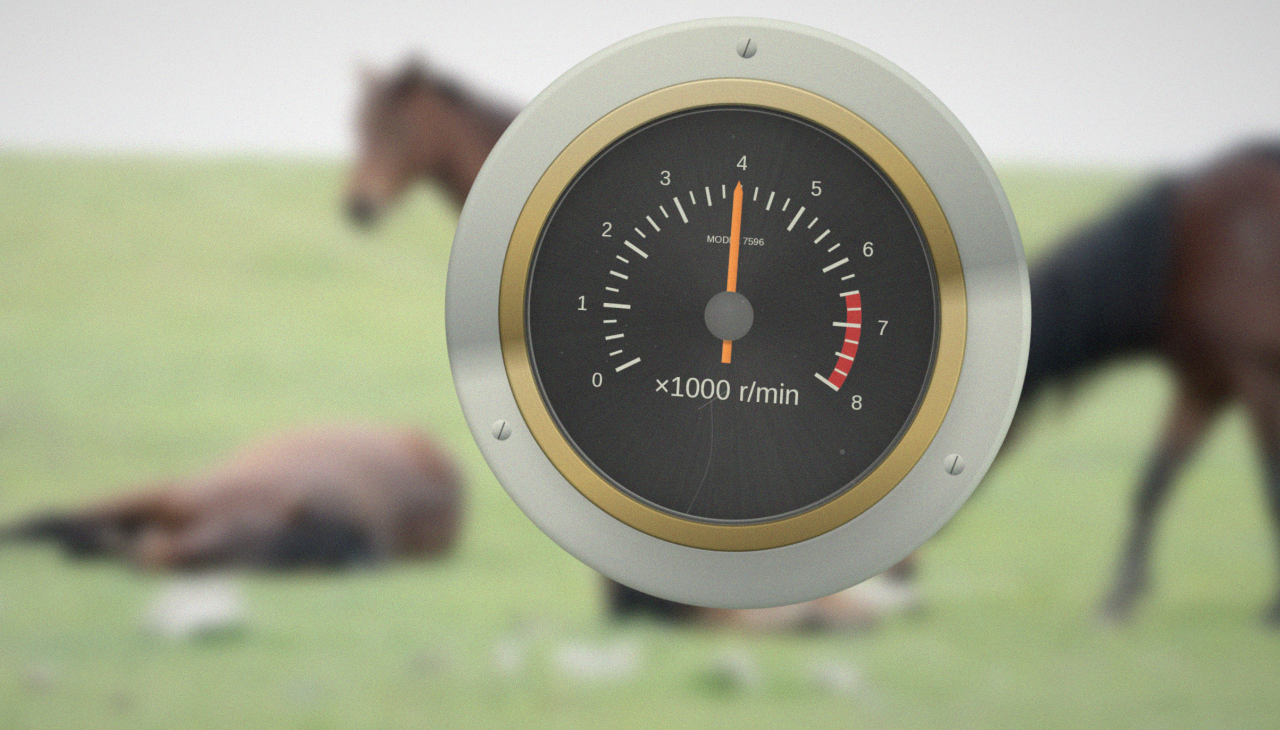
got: 4000 rpm
